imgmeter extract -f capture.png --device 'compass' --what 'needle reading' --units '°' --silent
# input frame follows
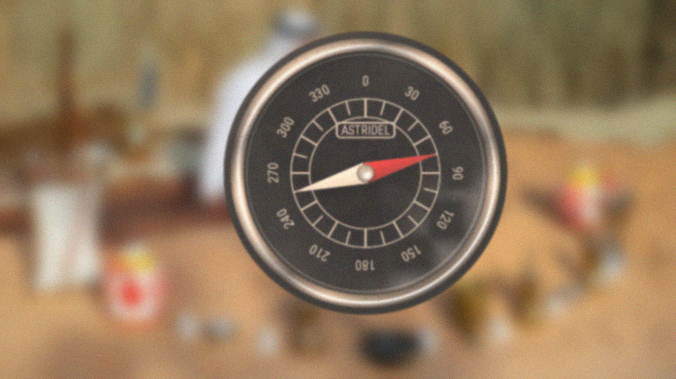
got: 75 °
